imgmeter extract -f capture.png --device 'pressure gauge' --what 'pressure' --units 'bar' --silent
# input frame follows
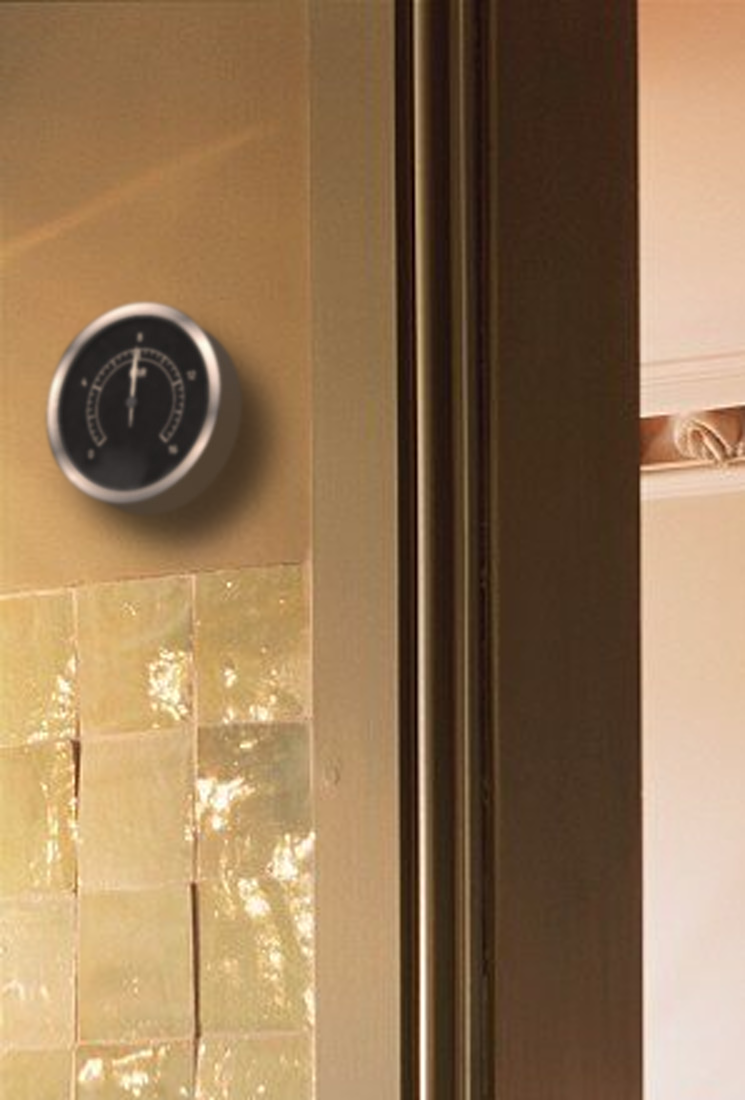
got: 8 bar
